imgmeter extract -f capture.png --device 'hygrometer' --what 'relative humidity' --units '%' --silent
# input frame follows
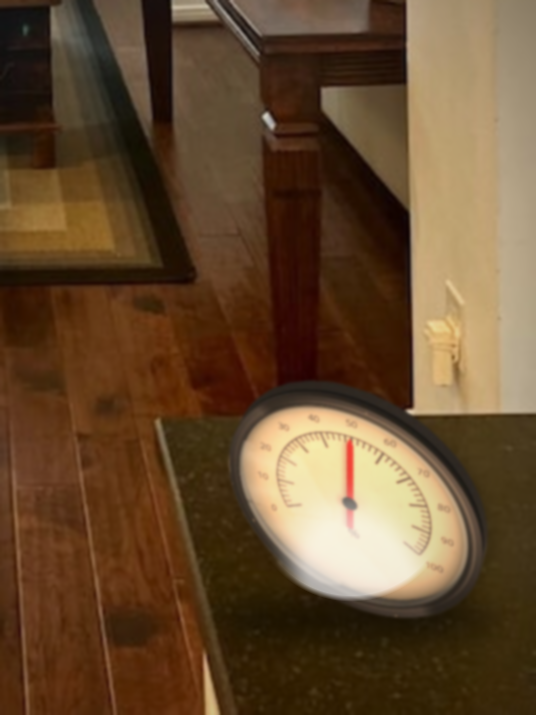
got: 50 %
